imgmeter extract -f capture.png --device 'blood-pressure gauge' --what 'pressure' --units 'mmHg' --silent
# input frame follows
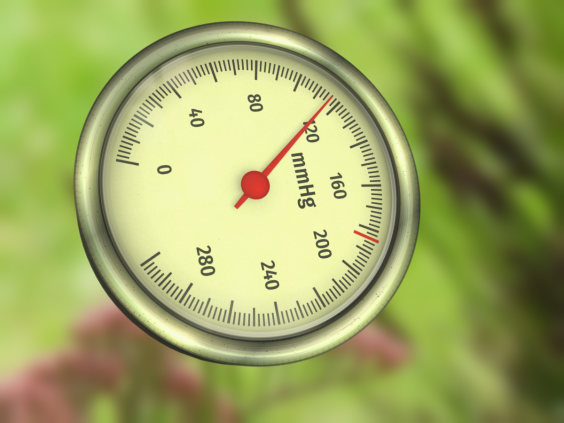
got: 116 mmHg
